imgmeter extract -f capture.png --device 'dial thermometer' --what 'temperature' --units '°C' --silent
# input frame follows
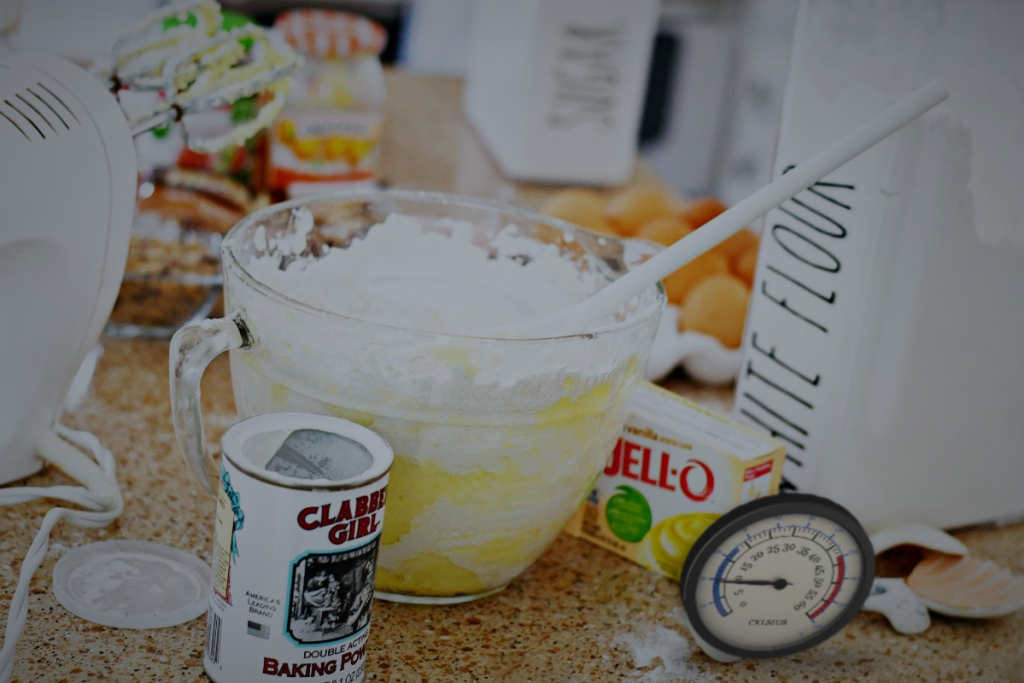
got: 10 °C
